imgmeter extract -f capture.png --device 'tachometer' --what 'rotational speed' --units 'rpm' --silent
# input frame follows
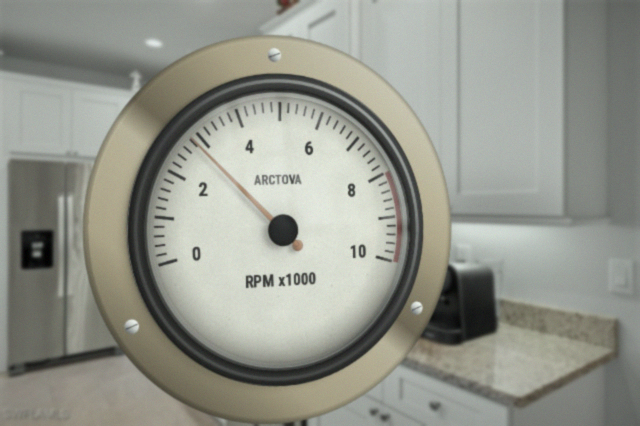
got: 2800 rpm
